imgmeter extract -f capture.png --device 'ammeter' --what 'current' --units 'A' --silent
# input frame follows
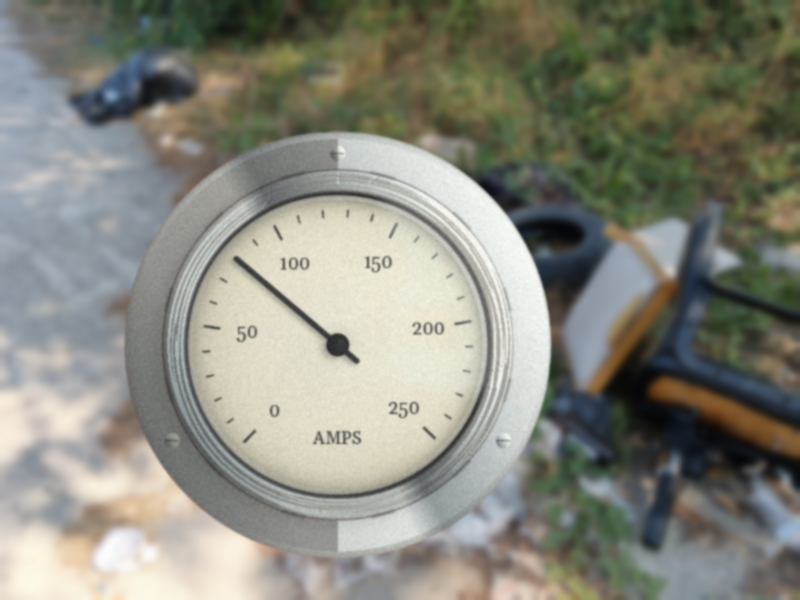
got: 80 A
